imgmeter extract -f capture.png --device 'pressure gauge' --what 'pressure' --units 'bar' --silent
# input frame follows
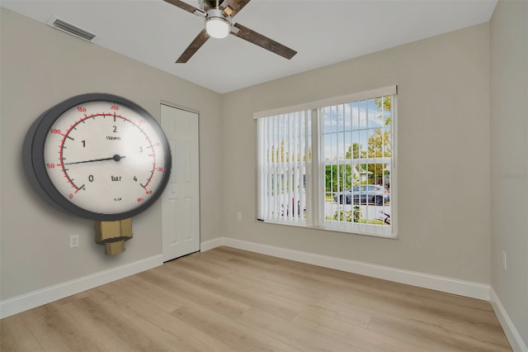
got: 0.5 bar
